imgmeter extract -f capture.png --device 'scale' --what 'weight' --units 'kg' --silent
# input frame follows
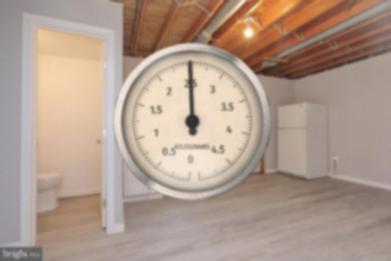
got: 2.5 kg
